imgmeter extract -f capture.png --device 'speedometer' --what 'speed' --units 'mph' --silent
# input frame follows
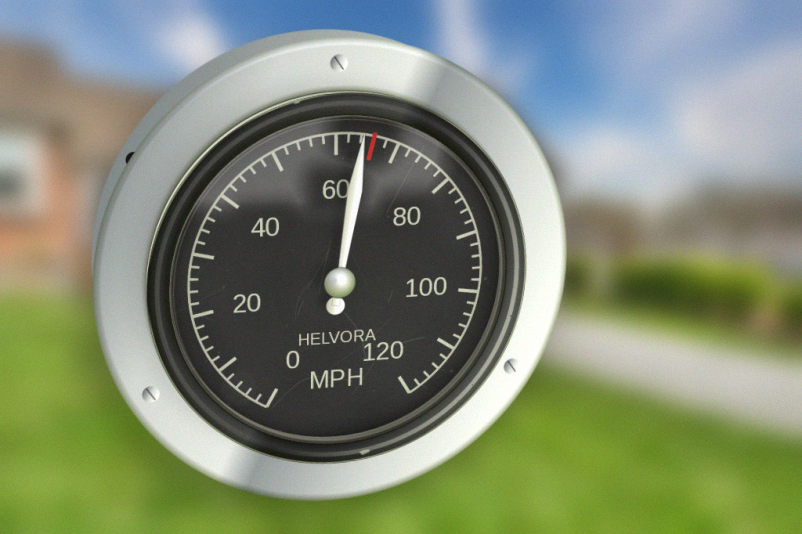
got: 64 mph
